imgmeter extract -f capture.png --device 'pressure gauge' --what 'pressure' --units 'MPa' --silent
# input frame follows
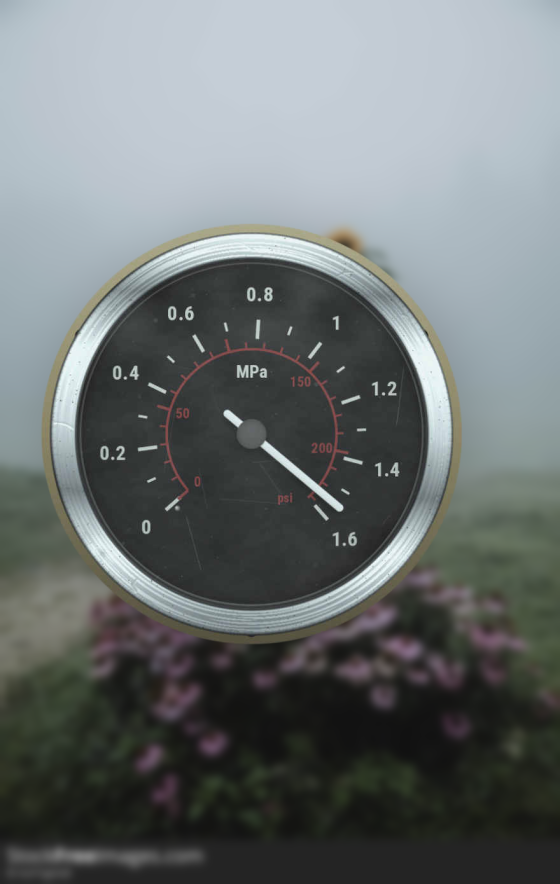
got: 1.55 MPa
